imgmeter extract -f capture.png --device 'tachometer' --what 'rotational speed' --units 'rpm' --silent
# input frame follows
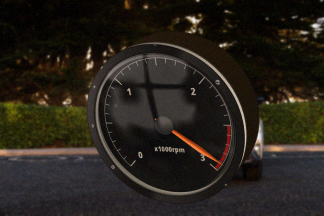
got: 2900 rpm
